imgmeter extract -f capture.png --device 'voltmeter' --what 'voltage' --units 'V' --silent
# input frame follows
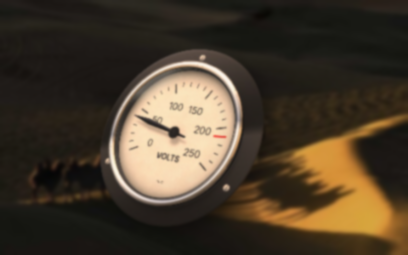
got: 40 V
